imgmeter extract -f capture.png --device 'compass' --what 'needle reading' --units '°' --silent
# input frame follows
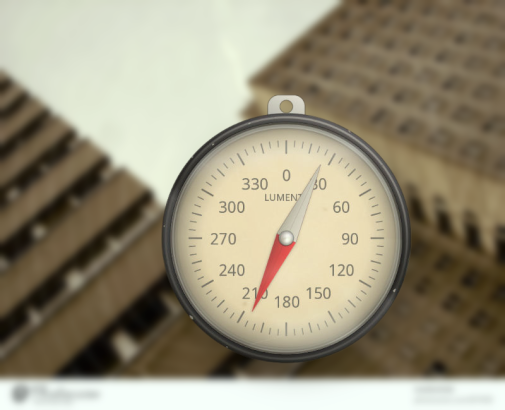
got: 205 °
